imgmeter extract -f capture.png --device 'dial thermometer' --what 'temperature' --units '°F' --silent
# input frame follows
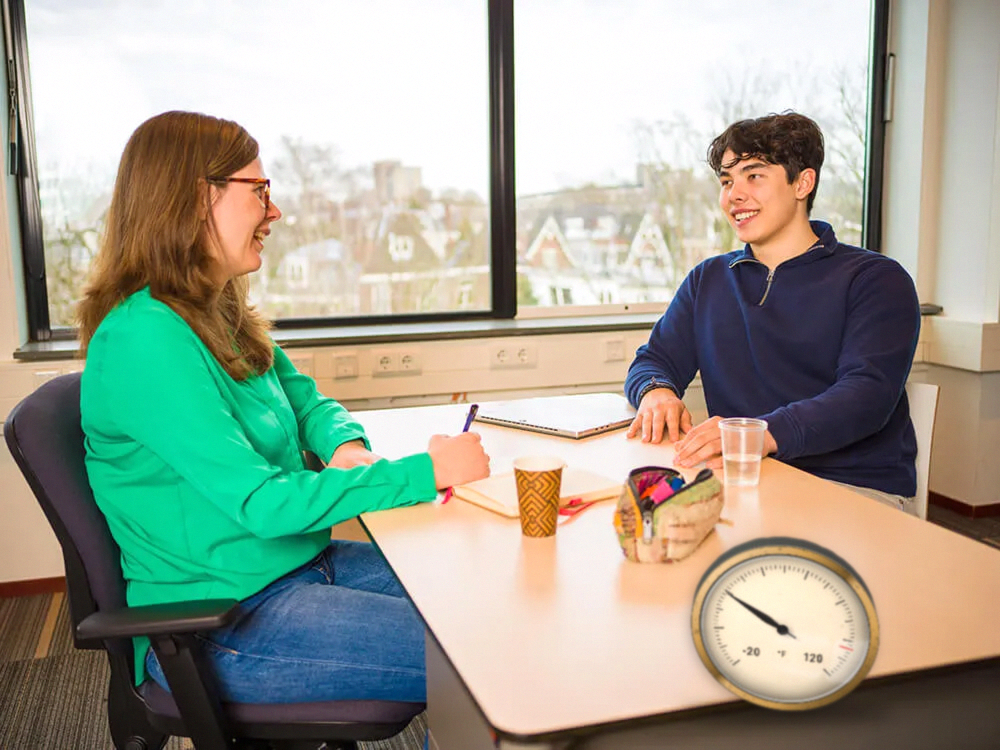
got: 20 °F
